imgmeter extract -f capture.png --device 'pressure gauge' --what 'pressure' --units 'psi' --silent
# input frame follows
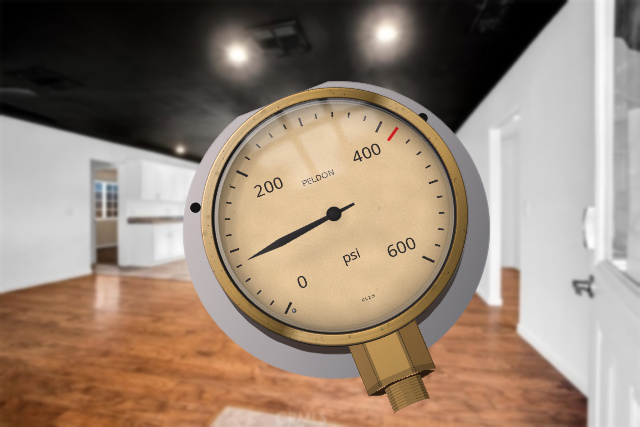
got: 80 psi
